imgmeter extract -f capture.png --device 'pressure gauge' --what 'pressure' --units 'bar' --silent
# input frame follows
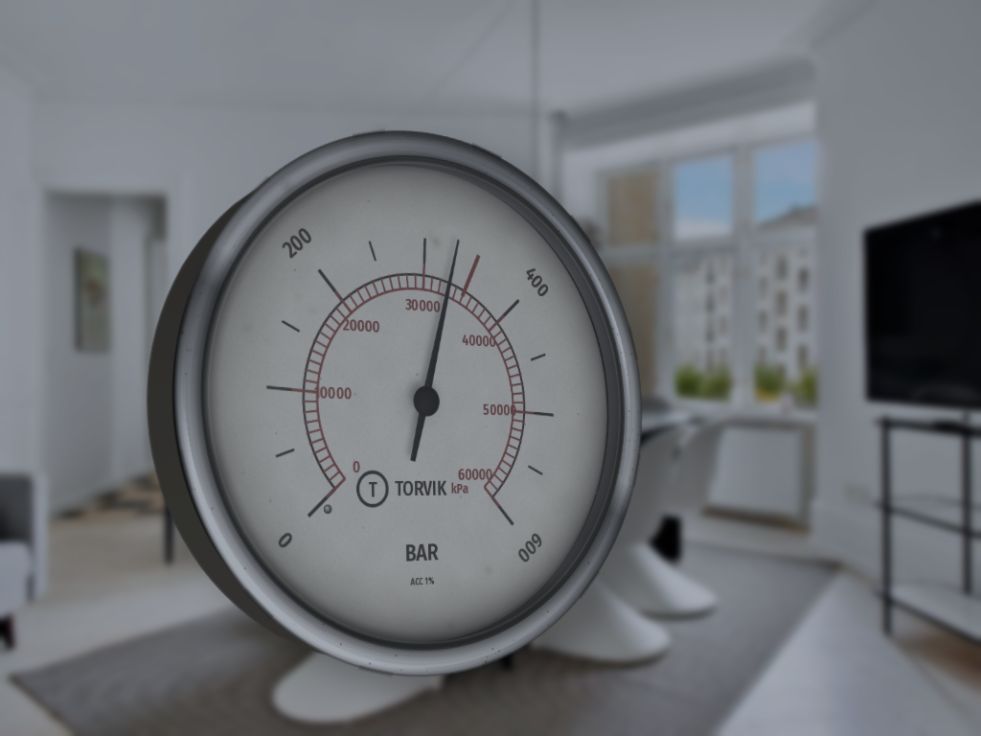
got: 325 bar
